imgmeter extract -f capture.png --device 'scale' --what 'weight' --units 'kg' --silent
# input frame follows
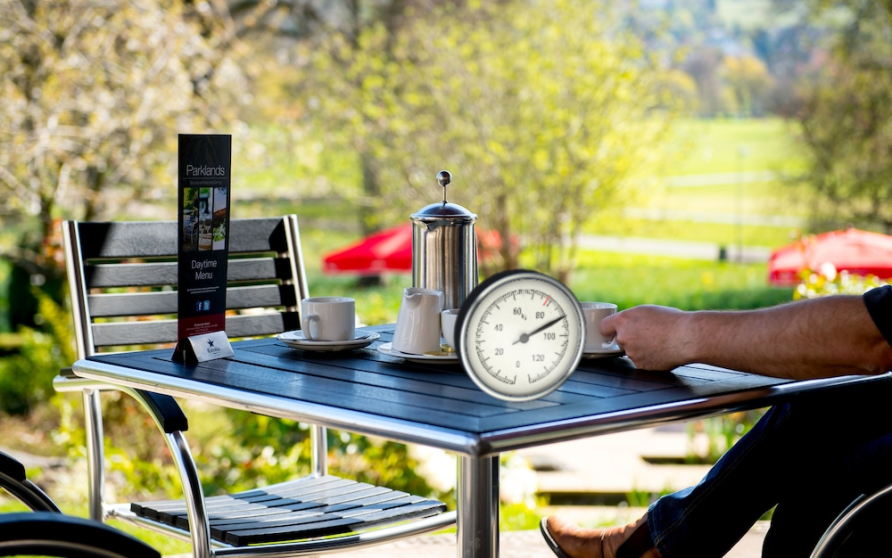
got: 90 kg
